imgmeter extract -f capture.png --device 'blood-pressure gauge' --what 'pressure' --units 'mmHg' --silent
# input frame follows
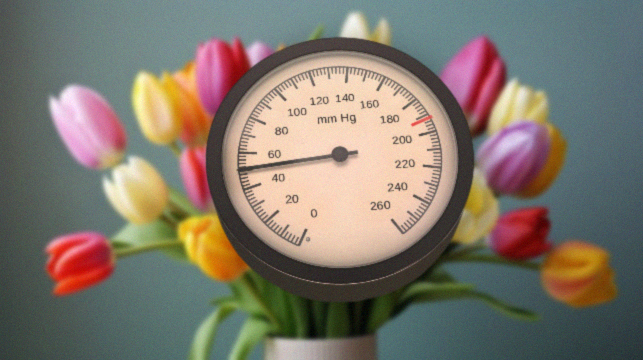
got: 50 mmHg
